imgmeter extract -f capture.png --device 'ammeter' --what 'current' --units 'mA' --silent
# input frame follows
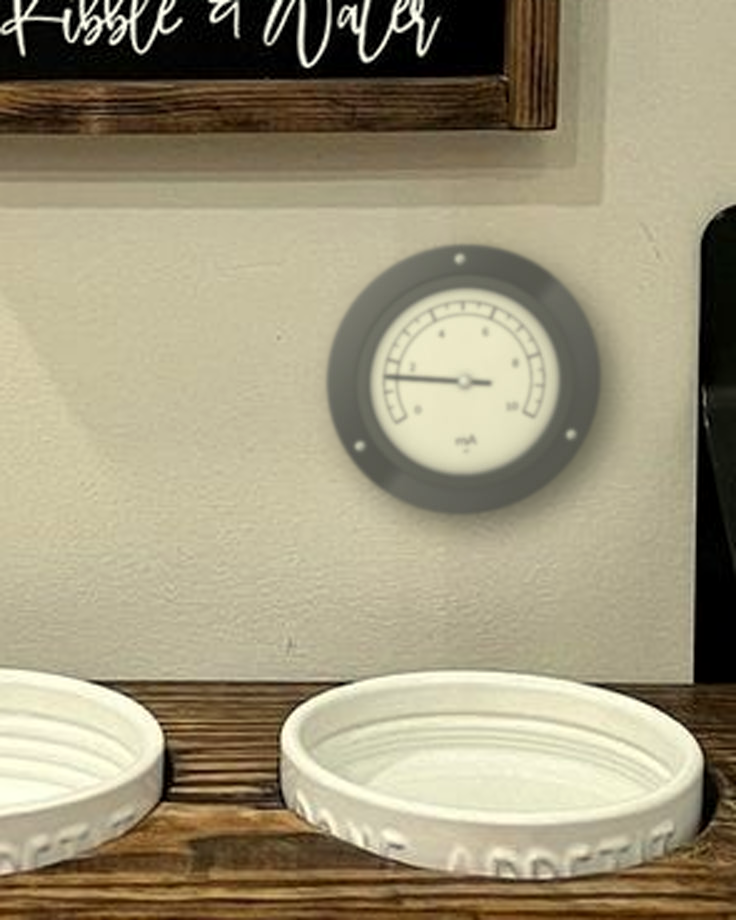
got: 1.5 mA
